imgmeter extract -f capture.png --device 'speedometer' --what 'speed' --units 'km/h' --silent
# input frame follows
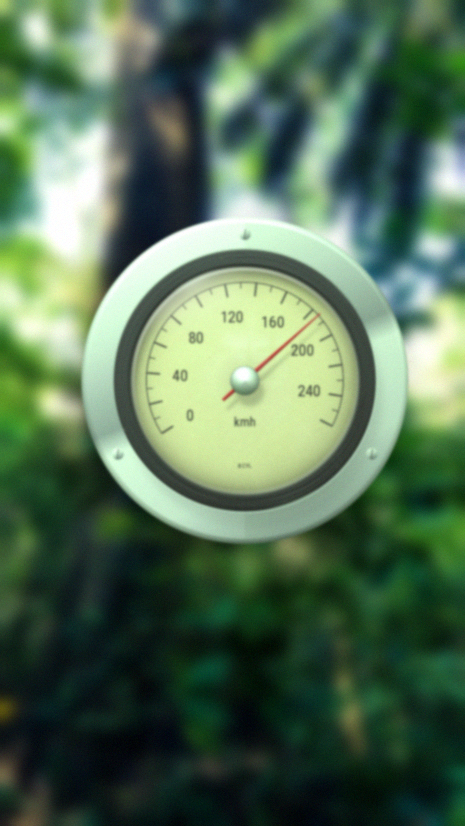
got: 185 km/h
